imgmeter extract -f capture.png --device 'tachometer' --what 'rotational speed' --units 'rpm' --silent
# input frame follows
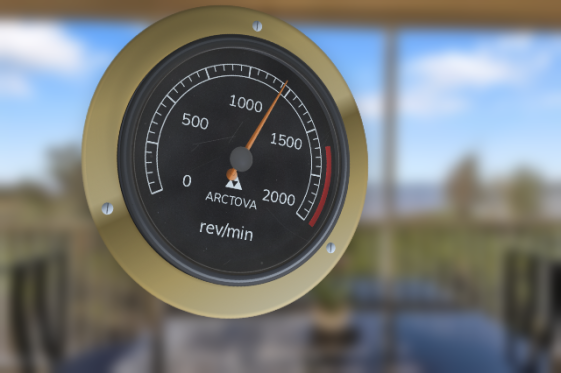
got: 1200 rpm
